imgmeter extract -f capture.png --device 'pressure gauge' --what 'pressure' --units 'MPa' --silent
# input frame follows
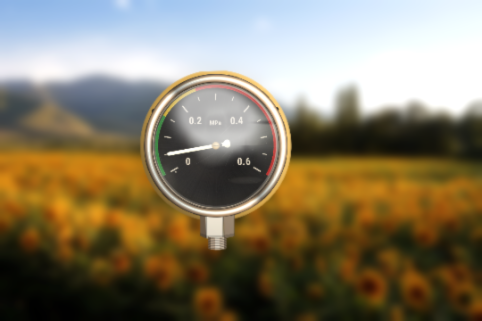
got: 0.05 MPa
